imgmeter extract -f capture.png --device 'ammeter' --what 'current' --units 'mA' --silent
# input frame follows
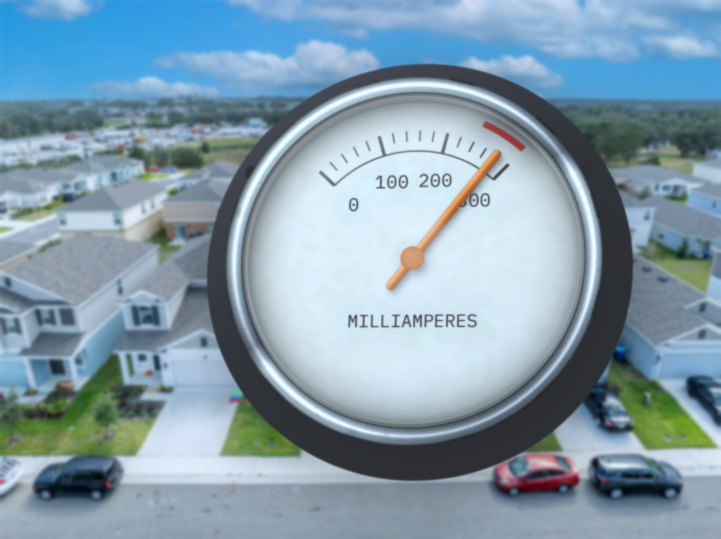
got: 280 mA
